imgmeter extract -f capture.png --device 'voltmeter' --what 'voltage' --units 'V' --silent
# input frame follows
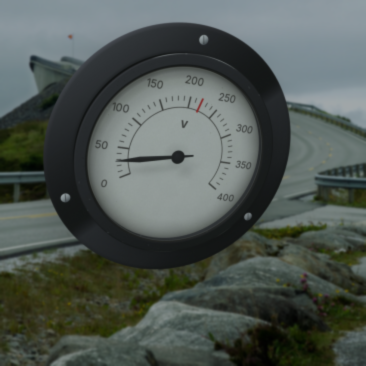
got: 30 V
